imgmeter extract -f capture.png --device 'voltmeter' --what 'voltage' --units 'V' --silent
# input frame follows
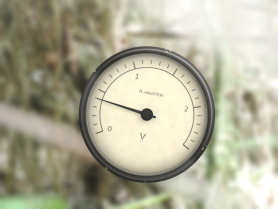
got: 0.4 V
